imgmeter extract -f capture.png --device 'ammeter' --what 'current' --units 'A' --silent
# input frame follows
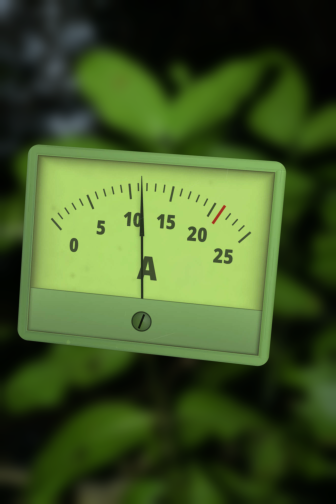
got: 11.5 A
